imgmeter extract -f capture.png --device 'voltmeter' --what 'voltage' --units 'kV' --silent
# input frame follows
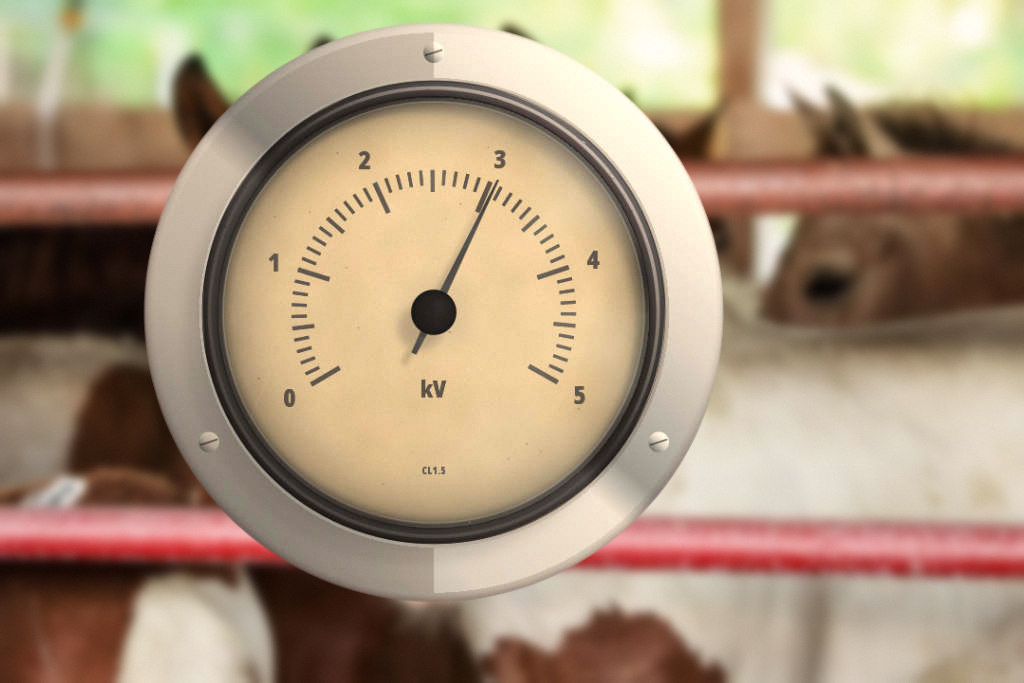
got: 3.05 kV
